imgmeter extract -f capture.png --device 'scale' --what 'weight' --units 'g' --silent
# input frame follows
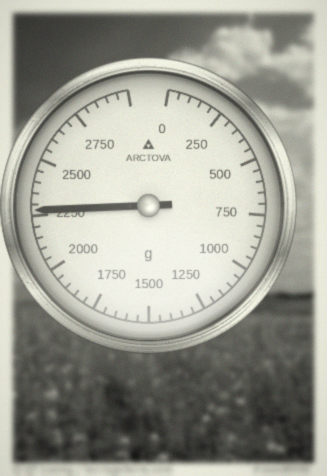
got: 2275 g
